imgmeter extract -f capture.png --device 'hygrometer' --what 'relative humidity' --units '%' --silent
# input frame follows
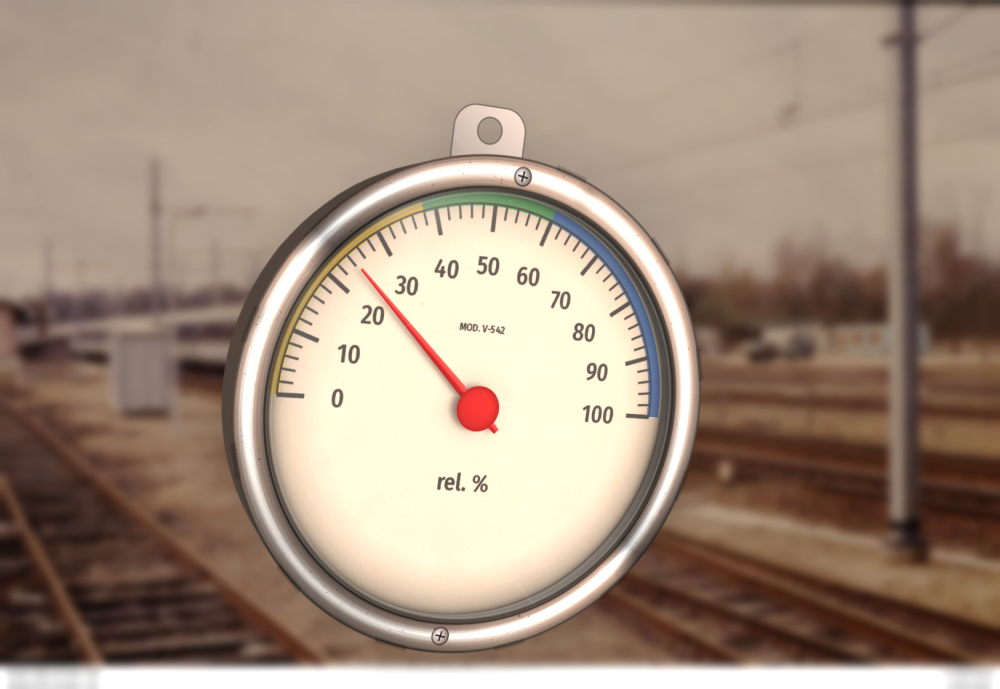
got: 24 %
